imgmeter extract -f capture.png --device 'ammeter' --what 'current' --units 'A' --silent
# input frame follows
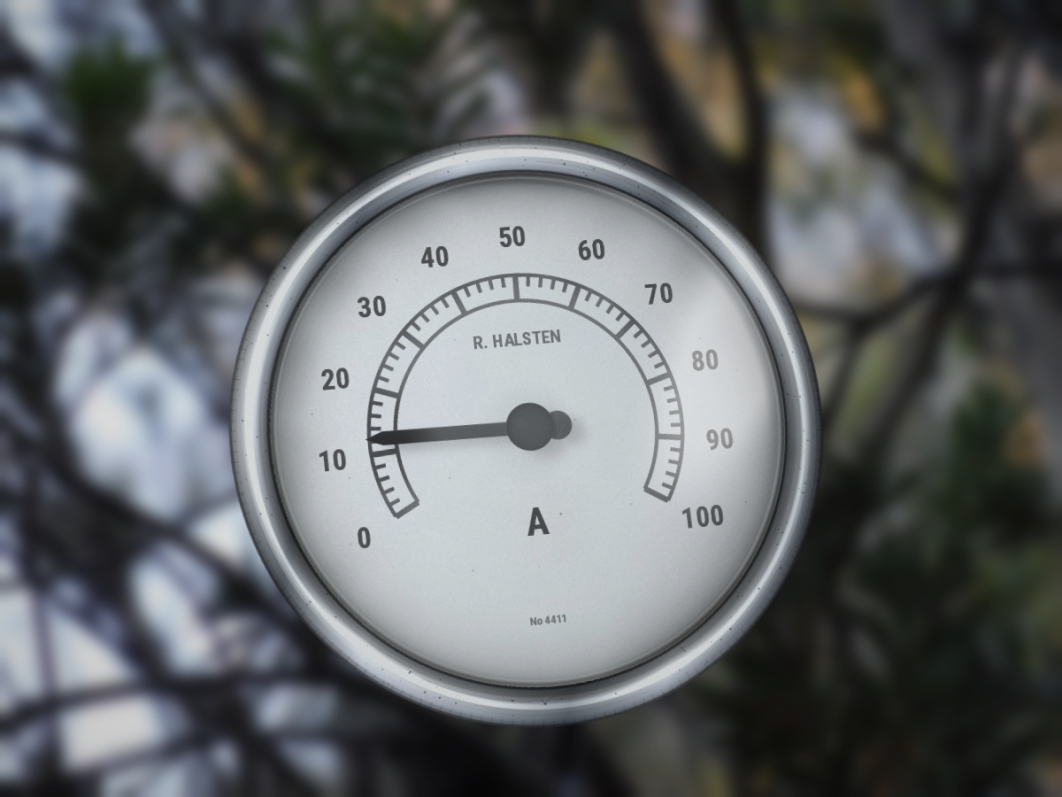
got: 12 A
